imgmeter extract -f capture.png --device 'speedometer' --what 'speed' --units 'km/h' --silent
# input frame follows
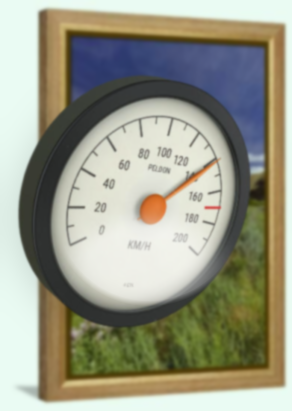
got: 140 km/h
